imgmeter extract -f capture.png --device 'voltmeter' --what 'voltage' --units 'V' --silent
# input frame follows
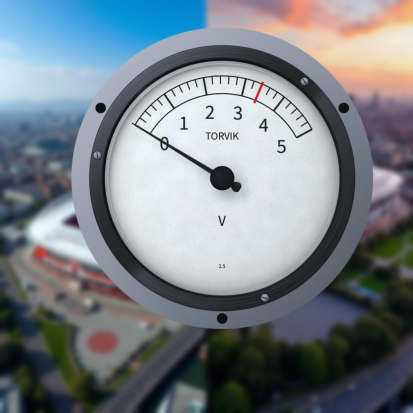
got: 0 V
